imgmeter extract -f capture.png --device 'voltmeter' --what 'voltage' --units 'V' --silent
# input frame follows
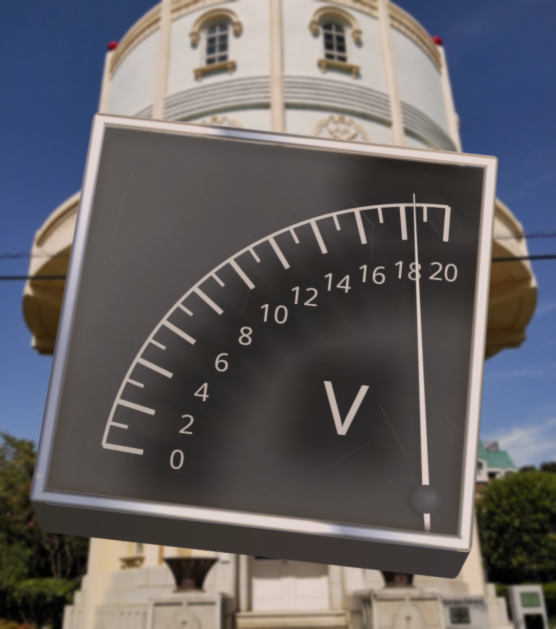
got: 18.5 V
